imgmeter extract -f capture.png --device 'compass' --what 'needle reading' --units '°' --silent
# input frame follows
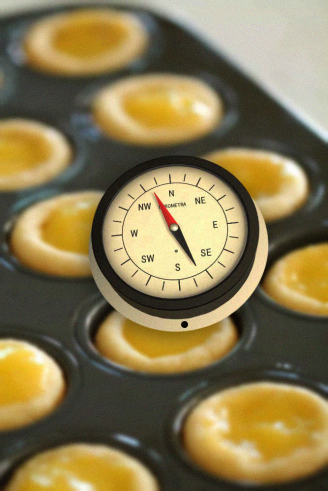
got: 337.5 °
